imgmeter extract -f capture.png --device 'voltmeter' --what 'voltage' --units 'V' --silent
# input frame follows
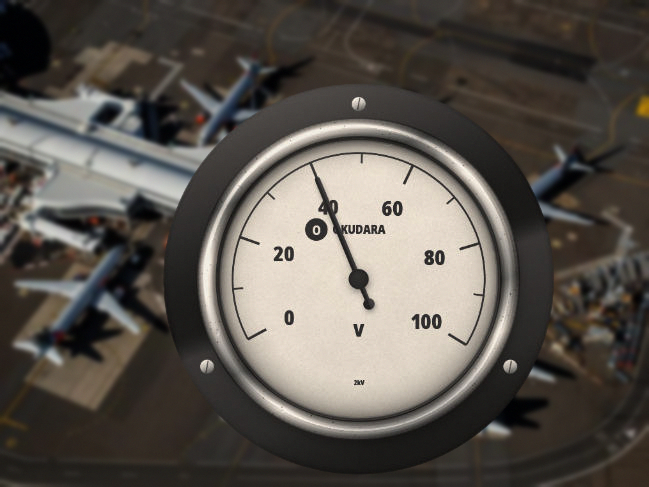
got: 40 V
